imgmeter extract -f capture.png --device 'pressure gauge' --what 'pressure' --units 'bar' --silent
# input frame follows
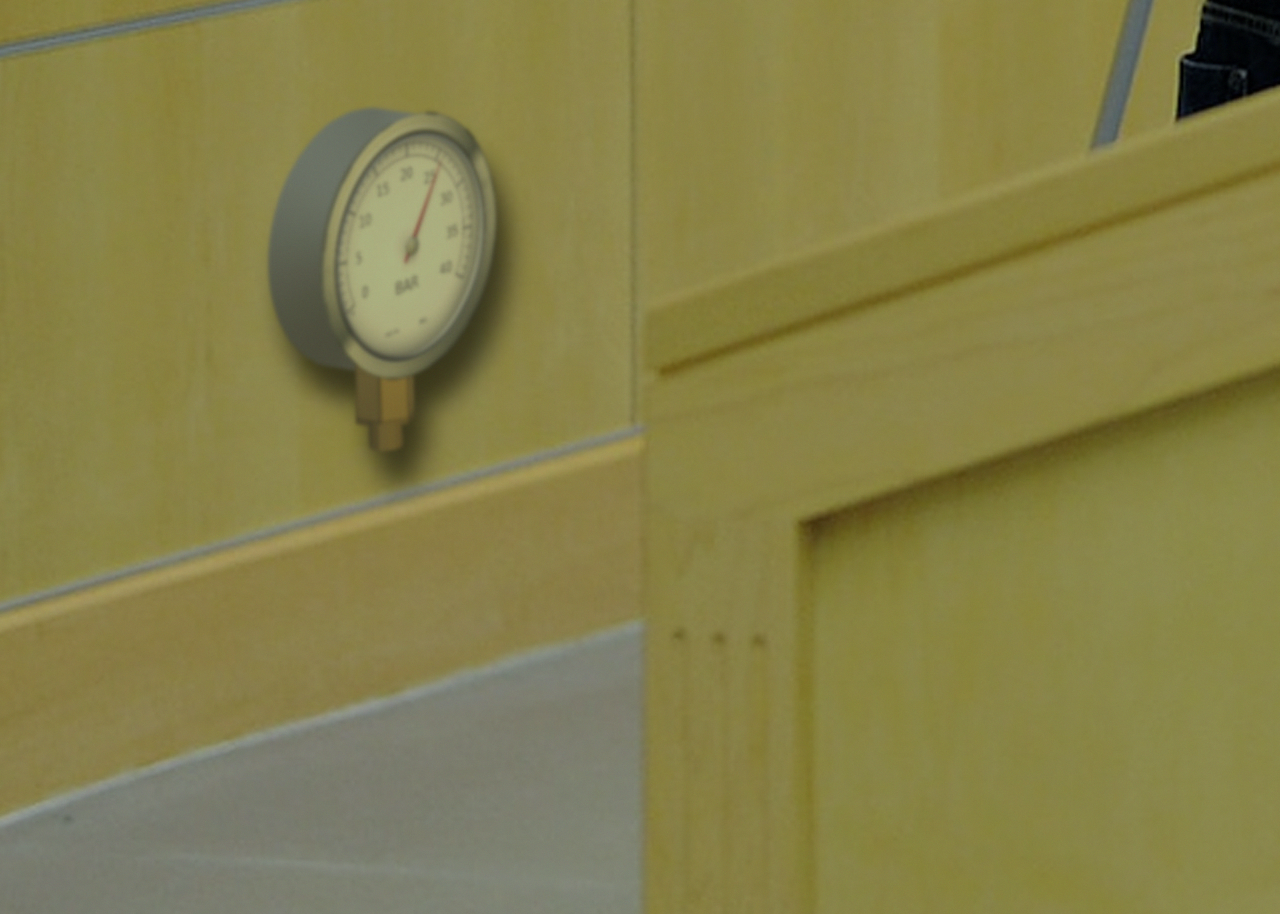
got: 25 bar
